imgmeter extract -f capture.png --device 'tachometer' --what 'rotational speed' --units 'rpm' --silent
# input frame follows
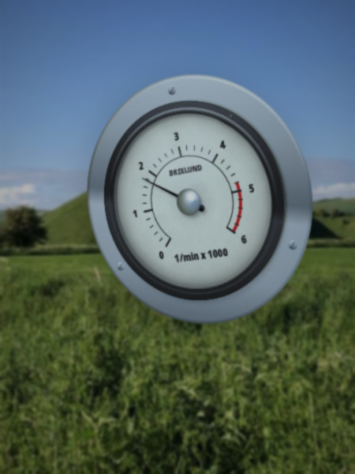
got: 1800 rpm
